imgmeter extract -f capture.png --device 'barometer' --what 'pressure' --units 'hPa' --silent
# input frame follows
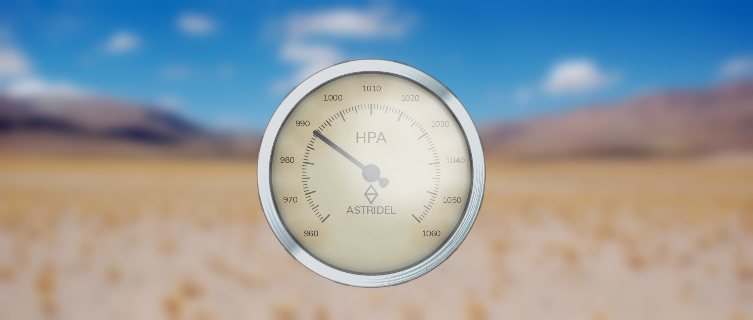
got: 990 hPa
